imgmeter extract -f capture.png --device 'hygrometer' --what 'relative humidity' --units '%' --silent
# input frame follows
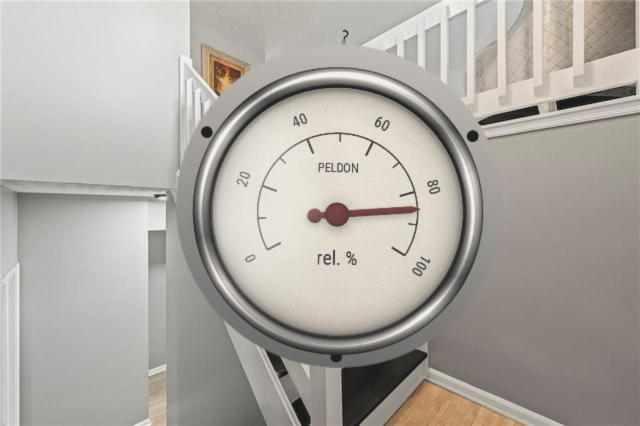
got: 85 %
